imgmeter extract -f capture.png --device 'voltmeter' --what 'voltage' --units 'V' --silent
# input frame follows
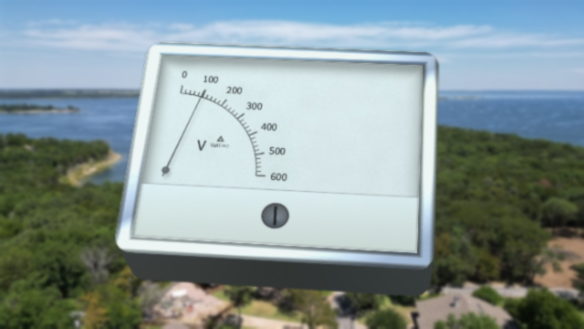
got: 100 V
